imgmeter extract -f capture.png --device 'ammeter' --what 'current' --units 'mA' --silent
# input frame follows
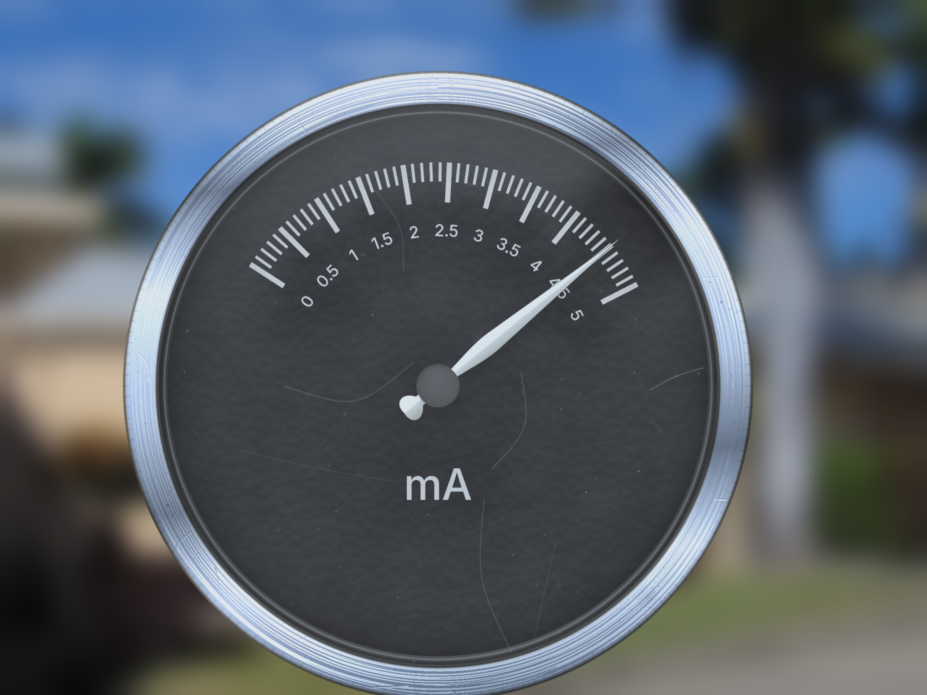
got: 4.5 mA
